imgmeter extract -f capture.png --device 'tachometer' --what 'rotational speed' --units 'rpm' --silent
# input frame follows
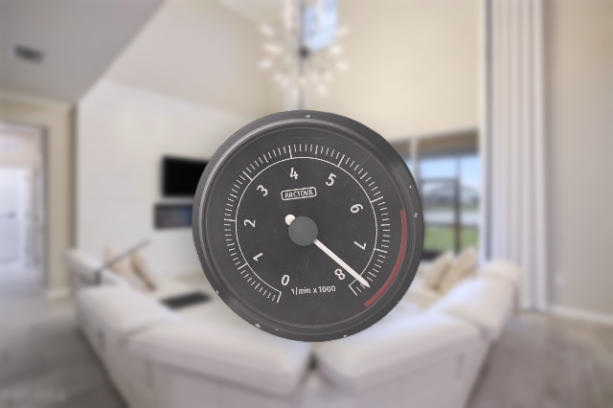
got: 7700 rpm
